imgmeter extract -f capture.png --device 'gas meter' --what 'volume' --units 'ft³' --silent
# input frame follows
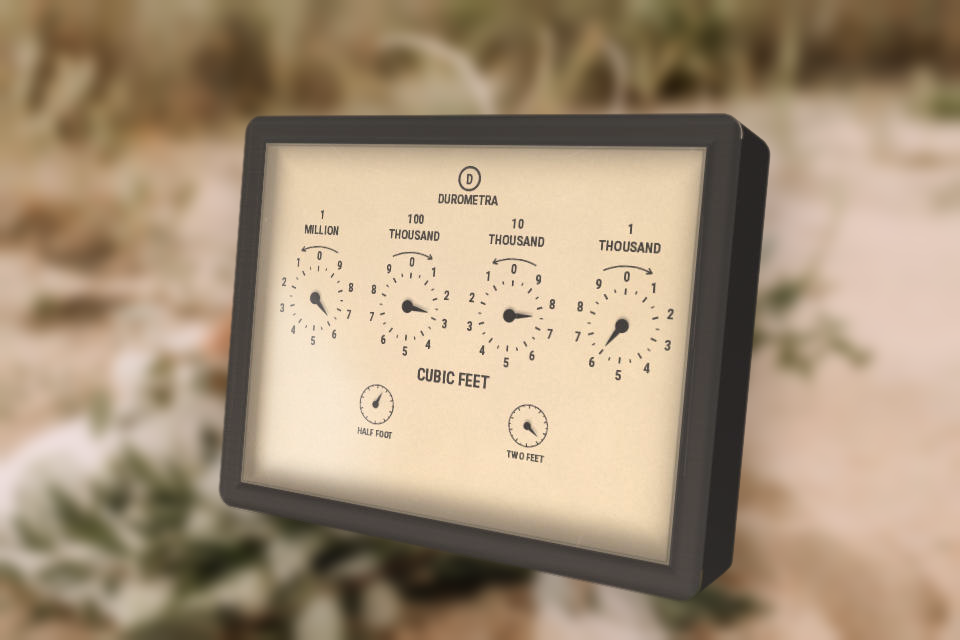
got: 627600 ft³
